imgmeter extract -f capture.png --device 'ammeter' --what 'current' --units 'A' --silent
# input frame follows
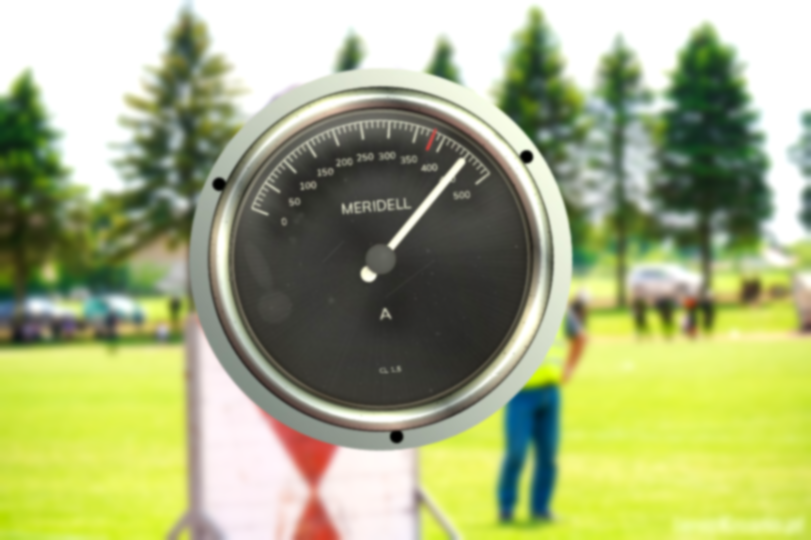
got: 450 A
